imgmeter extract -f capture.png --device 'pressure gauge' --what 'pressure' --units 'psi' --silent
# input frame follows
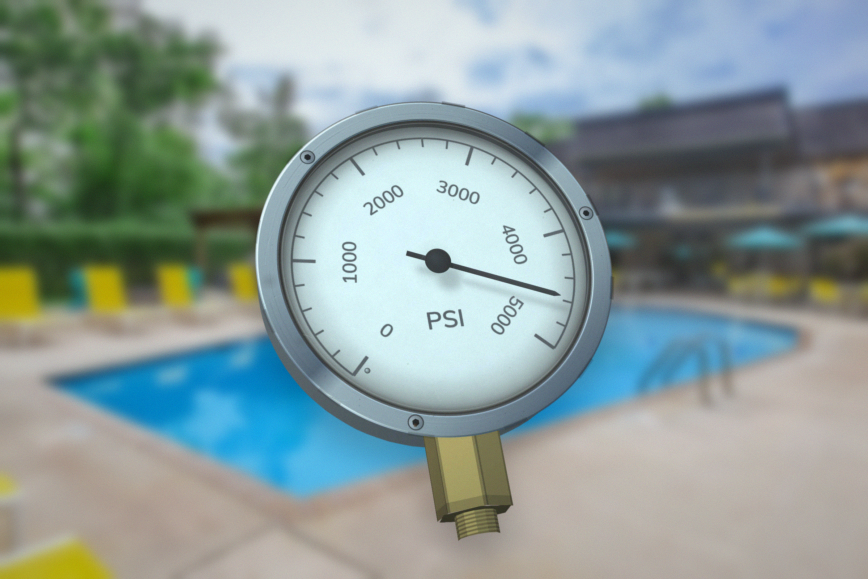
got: 4600 psi
